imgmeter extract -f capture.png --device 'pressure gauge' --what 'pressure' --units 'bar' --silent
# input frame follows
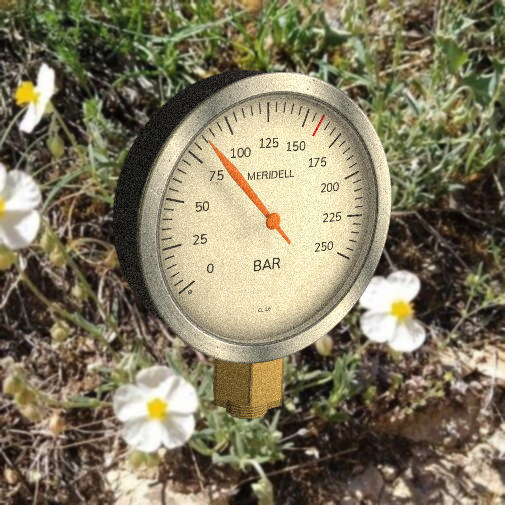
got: 85 bar
